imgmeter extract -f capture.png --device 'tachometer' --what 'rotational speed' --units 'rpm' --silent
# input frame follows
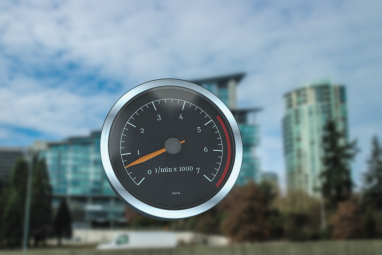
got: 600 rpm
